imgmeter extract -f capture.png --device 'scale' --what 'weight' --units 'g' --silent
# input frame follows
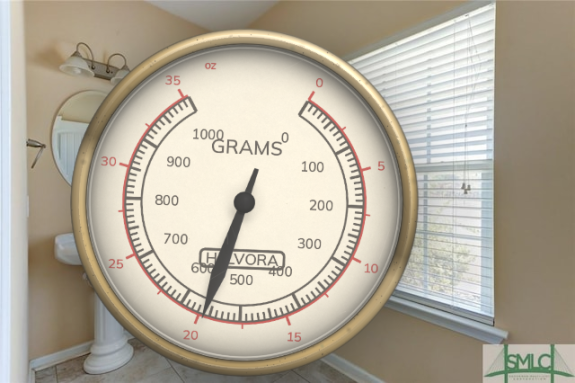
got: 560 g
